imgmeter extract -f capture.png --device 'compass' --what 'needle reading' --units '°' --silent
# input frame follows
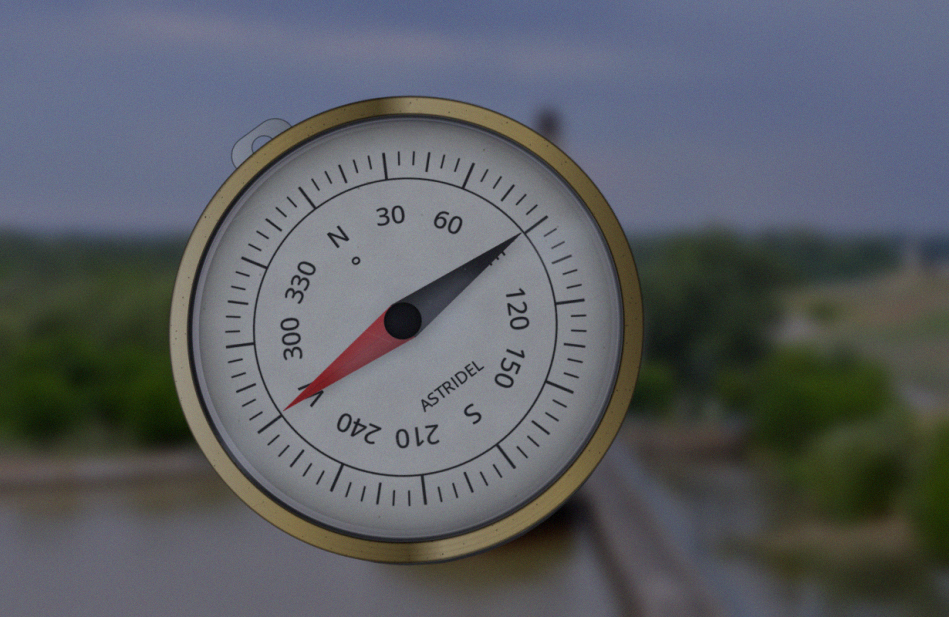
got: 270 °
